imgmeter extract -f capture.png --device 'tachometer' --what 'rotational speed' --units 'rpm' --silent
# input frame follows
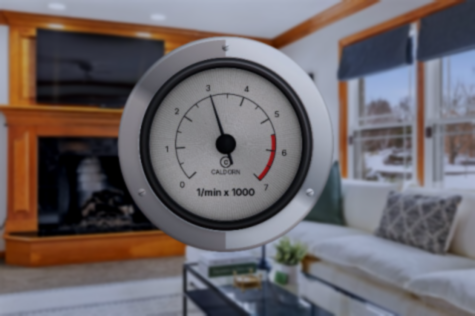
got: 3000 rpm
